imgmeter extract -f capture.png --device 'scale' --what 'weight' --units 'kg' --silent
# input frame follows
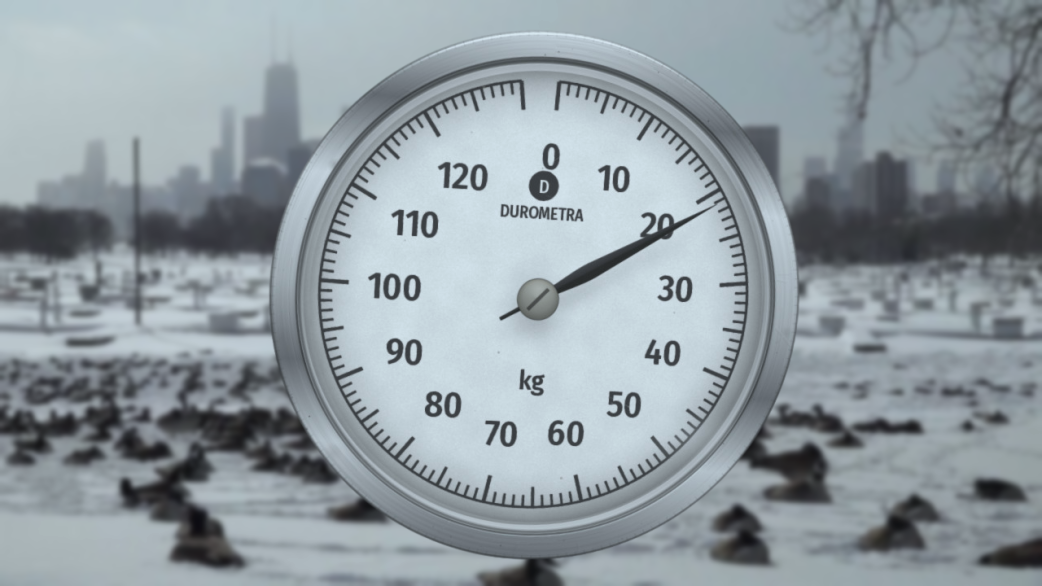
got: 21 kg
